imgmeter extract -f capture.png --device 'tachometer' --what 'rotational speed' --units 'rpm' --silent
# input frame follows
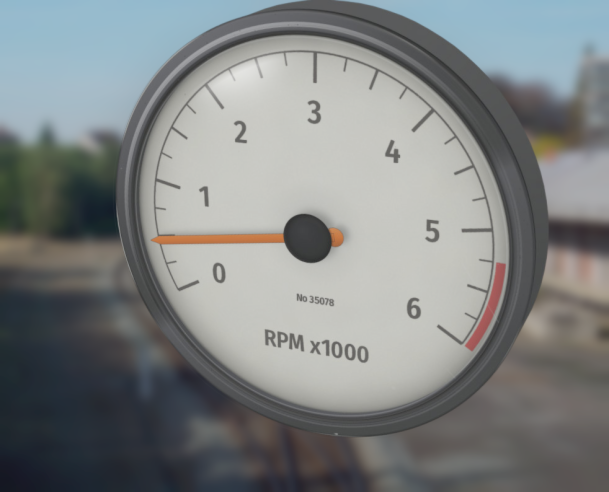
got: 500 rpm
